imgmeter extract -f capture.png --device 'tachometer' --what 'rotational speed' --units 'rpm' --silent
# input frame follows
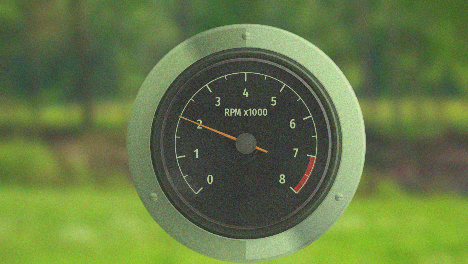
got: 2000 rpm
